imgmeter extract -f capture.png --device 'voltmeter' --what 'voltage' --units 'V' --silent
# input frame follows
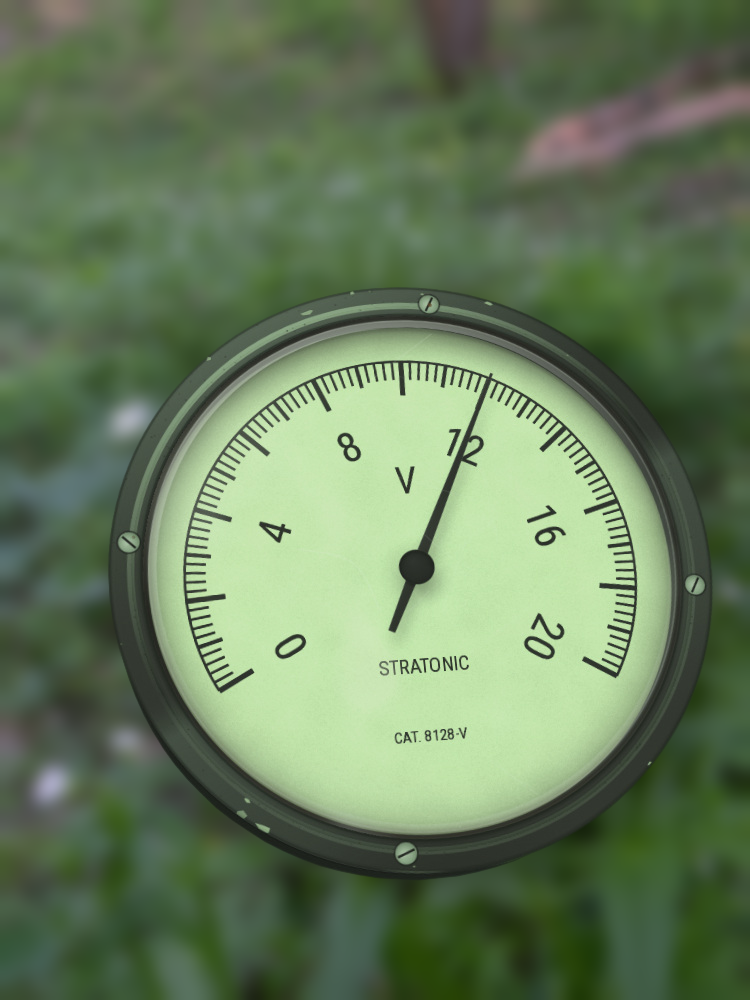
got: 12 V
